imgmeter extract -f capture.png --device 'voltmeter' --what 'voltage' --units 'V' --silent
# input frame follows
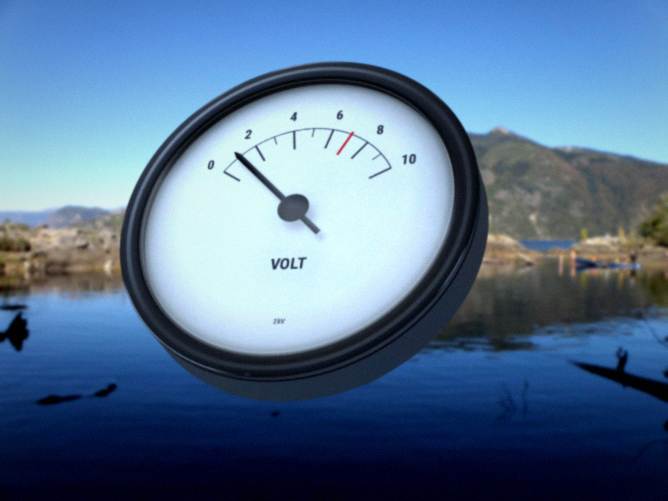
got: 1 V
